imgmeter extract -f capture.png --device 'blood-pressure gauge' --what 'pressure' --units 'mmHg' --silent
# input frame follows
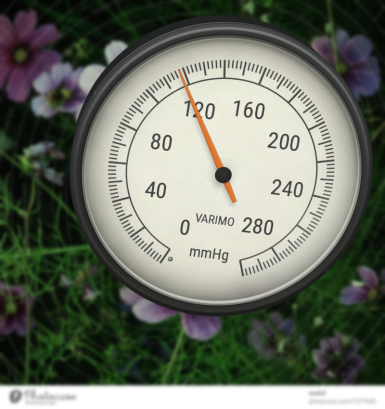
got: 118 mmHg
